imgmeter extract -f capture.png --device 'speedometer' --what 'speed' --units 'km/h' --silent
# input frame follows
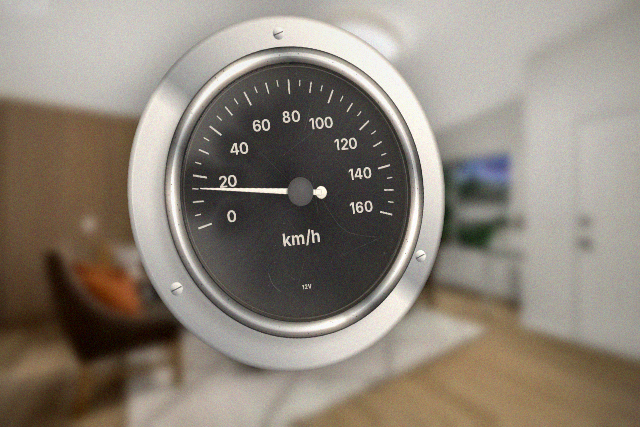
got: 15 km/h
